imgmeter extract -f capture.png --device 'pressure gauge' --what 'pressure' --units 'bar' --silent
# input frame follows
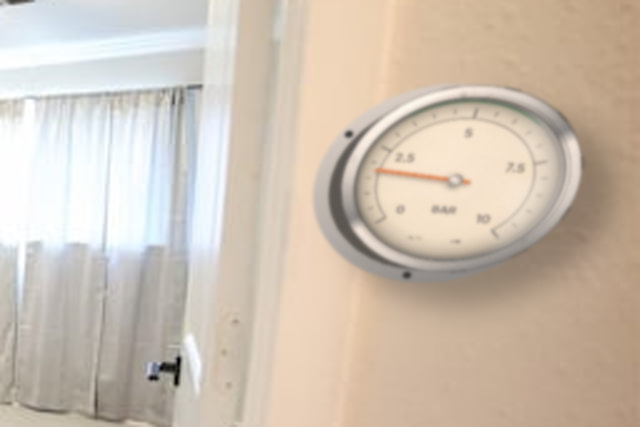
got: 1.75 bar
